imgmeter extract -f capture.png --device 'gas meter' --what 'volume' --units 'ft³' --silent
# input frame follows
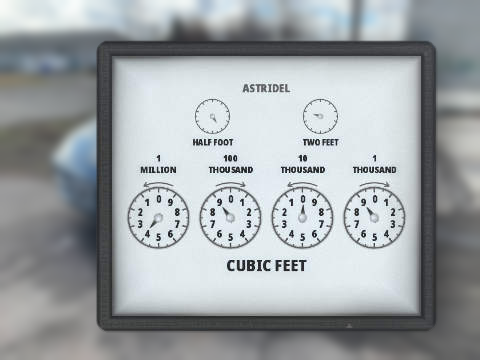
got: 389900 ft³
